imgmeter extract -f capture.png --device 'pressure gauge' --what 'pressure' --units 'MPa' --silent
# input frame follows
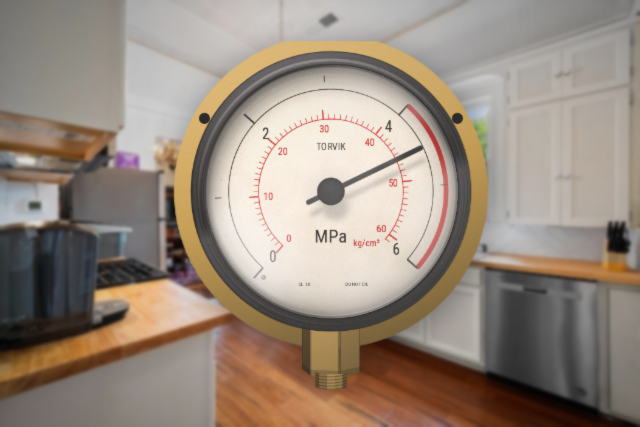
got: 4.5 MPa
